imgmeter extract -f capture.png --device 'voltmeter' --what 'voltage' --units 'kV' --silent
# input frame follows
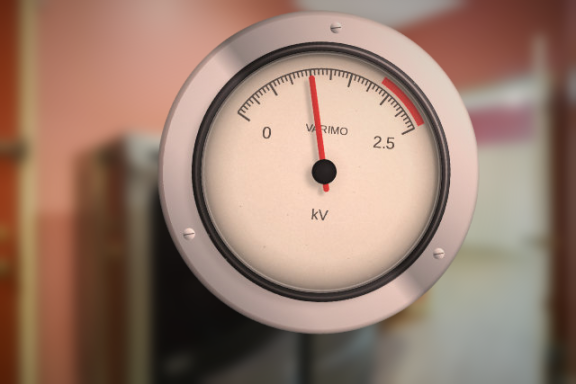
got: 1 kV
